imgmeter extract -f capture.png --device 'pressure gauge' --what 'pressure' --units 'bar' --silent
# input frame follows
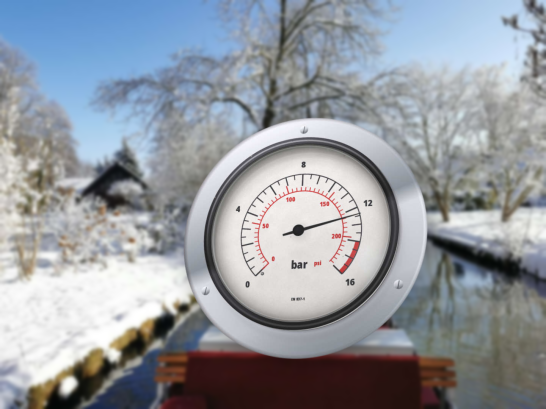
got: 12.5 bar
